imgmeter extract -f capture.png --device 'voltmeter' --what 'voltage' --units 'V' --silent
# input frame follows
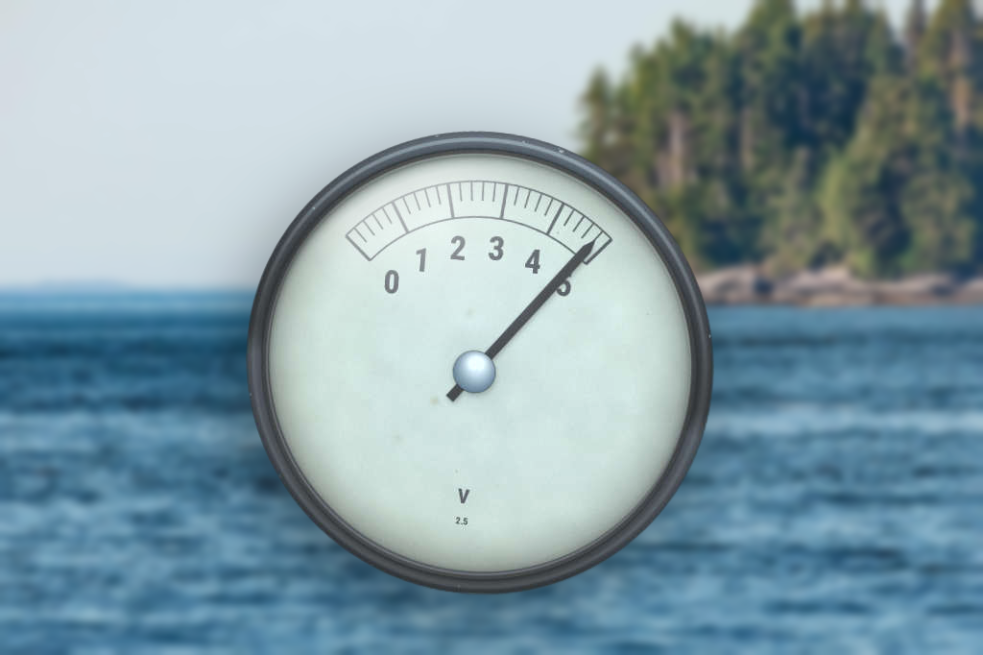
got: 4.8 V
